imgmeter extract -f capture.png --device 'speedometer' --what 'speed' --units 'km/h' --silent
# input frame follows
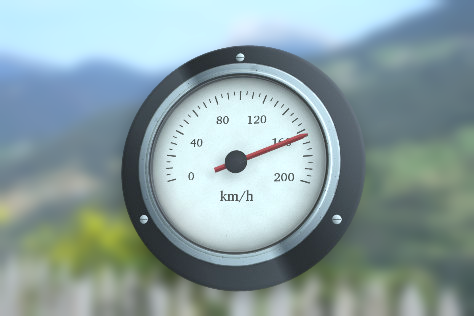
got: 165 km/h
